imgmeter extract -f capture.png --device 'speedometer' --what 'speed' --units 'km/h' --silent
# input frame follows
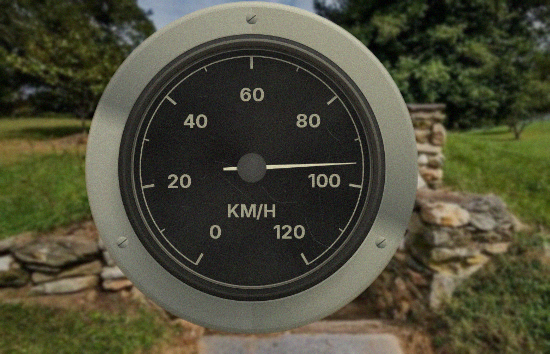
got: 95 km/h
